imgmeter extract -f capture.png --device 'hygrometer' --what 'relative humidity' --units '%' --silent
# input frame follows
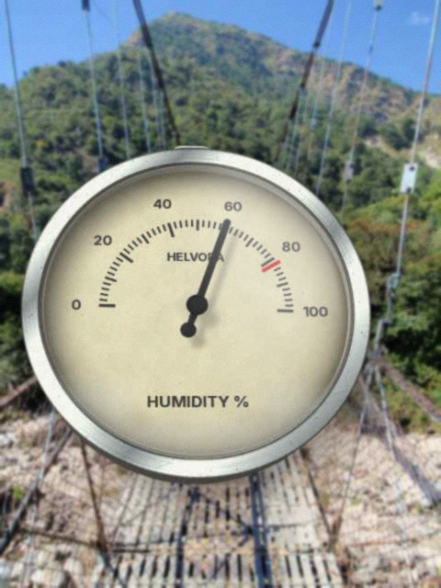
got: 60 %
